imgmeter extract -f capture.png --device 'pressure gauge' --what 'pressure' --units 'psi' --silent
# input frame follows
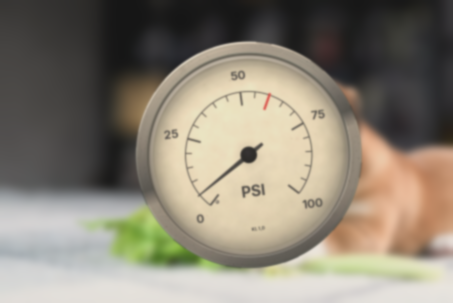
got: 5 psi
